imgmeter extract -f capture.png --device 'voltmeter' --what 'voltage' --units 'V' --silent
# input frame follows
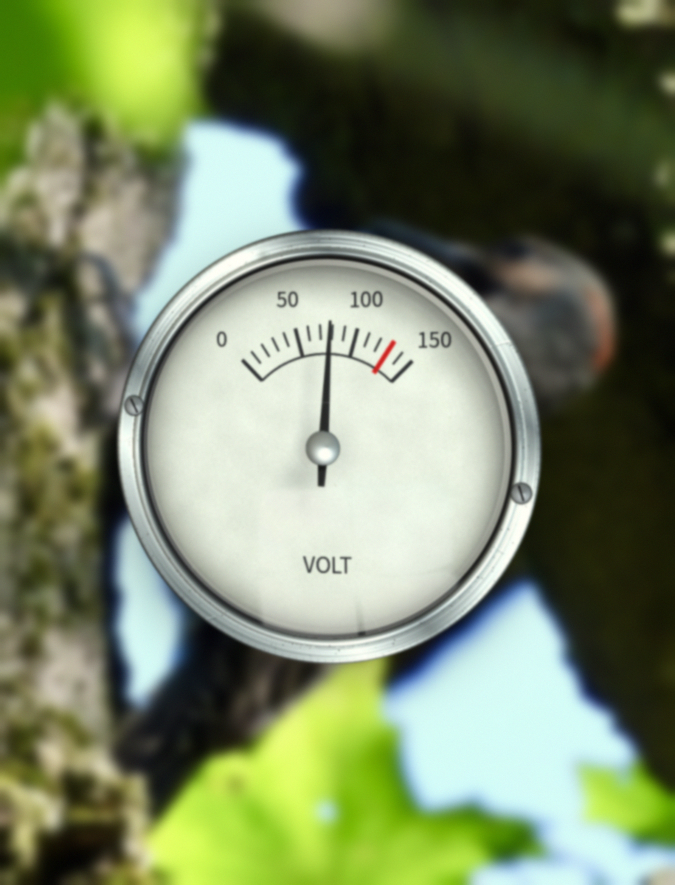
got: 80 V
